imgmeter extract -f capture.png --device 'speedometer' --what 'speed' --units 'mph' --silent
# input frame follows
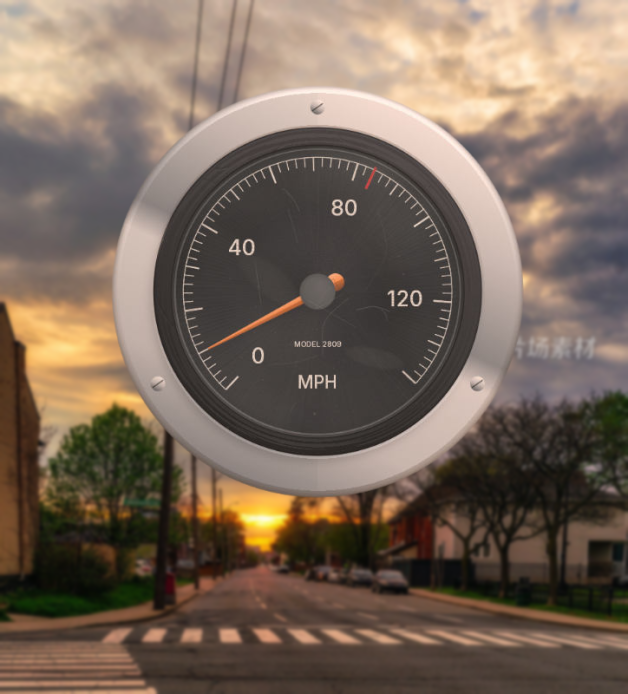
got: 10 mph
